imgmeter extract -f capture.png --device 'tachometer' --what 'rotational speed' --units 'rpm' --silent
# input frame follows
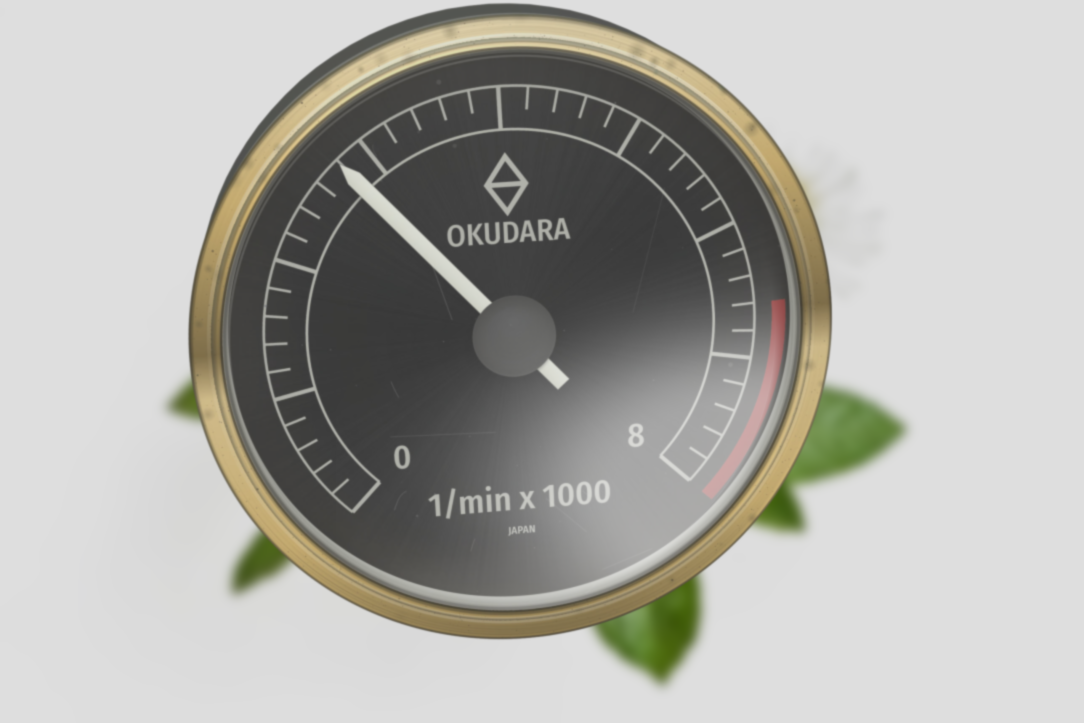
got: 2800 rpm
